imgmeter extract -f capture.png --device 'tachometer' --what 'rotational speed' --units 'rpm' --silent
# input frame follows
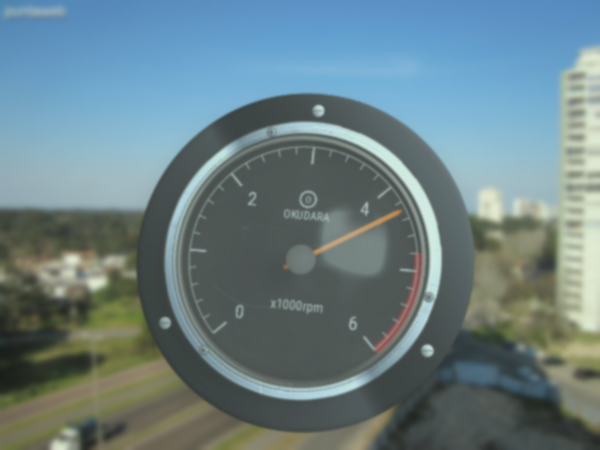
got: 4300 rpm
